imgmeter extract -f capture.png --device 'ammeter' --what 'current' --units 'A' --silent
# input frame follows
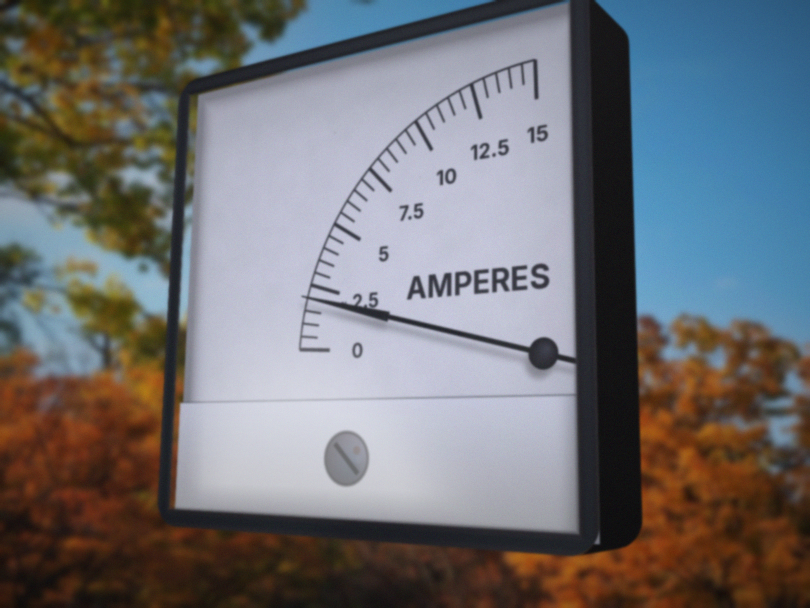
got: 2 A
